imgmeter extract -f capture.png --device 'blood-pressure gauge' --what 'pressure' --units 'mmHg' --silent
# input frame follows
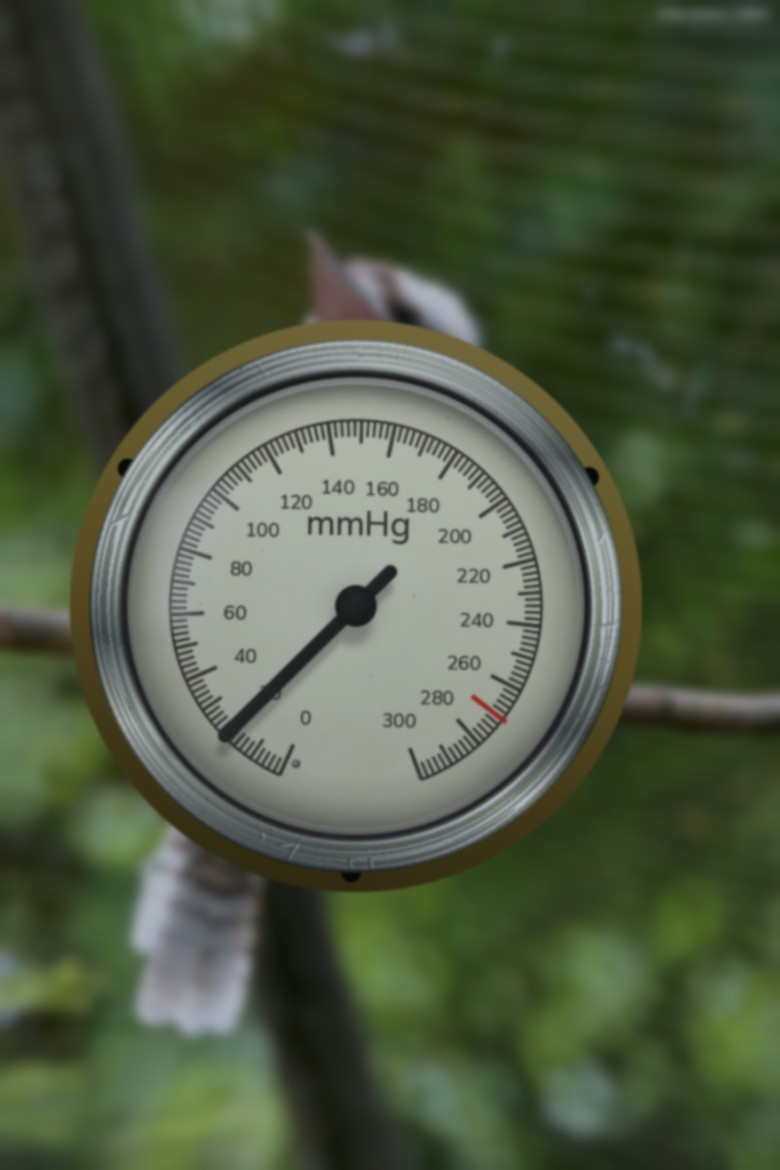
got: 20 mmHg
